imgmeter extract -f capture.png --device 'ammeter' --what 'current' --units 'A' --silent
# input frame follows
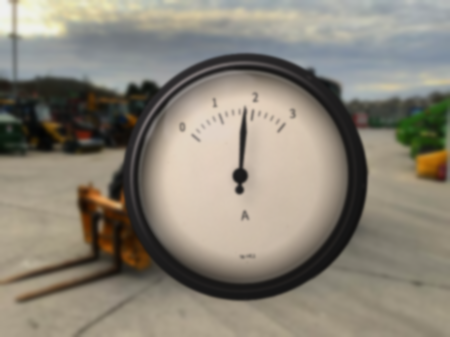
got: 1.8 A
